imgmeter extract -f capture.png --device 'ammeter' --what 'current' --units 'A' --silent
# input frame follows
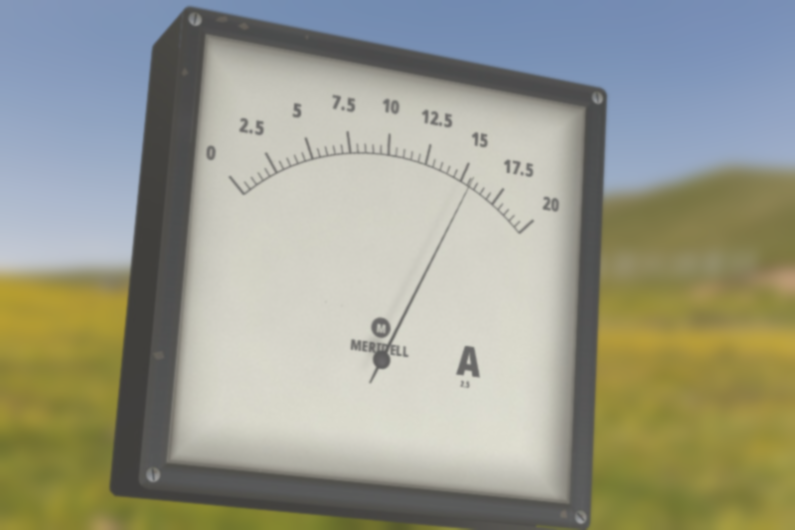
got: 15.5 A
